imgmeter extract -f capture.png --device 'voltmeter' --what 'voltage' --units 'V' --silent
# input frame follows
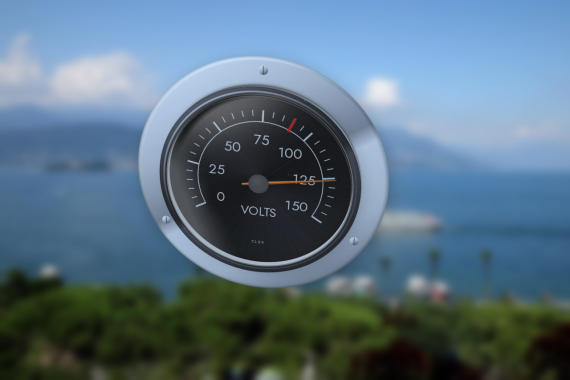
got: 125 V
